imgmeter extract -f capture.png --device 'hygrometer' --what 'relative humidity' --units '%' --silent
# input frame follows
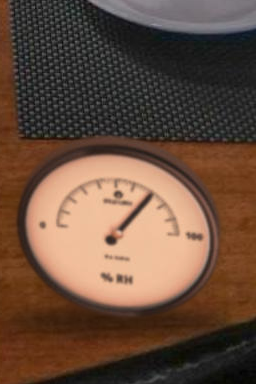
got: 70 %
